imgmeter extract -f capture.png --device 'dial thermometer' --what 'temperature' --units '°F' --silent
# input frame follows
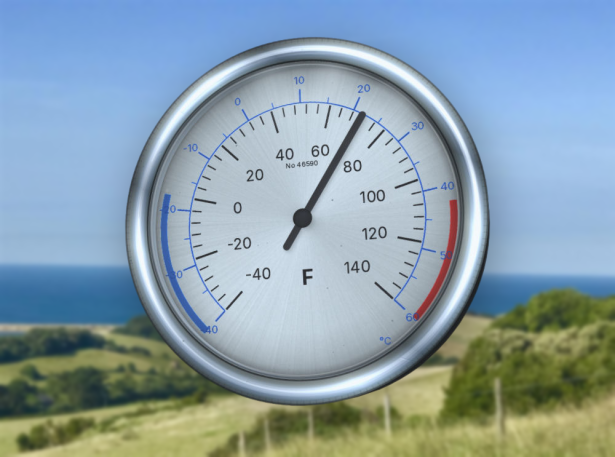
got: 72 °F
